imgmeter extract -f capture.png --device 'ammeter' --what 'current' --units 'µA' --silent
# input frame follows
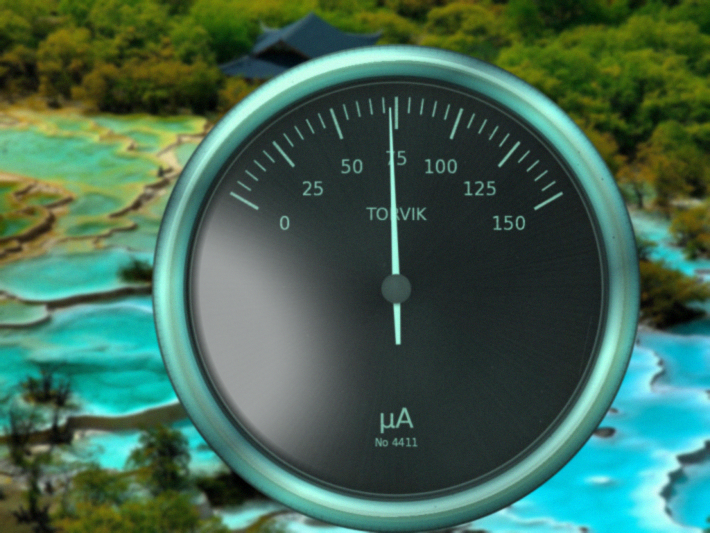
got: 72.5 µA
